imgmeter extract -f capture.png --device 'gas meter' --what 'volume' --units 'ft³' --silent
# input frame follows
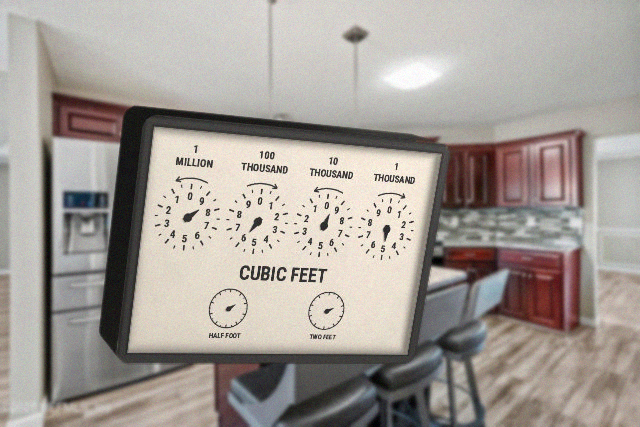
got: 859500 ft³
